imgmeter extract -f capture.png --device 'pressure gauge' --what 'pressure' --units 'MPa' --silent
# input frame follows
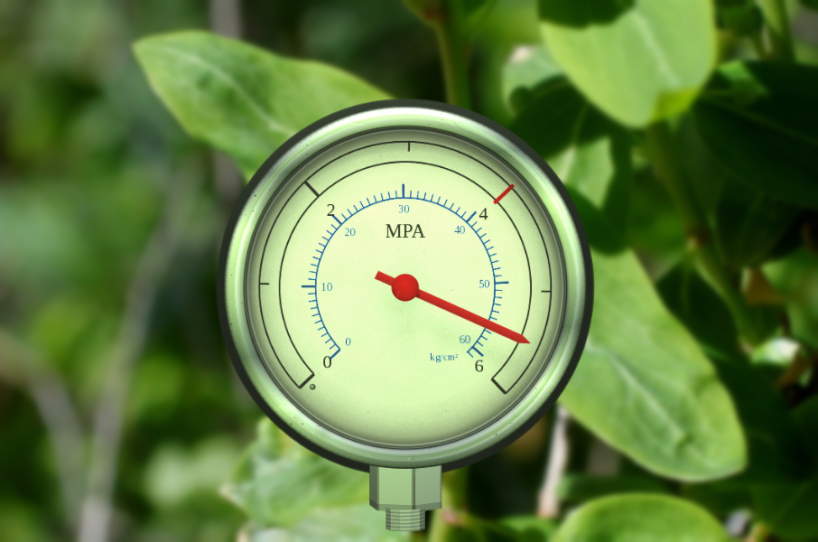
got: 5.5 MPa
